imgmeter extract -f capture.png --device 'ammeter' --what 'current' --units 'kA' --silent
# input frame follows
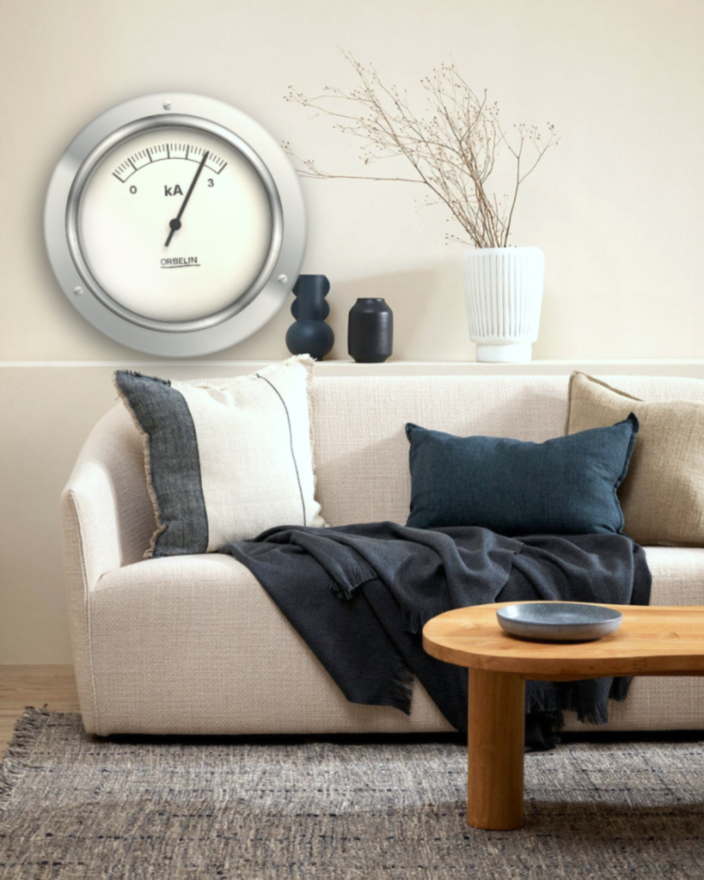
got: 2.5 kA
